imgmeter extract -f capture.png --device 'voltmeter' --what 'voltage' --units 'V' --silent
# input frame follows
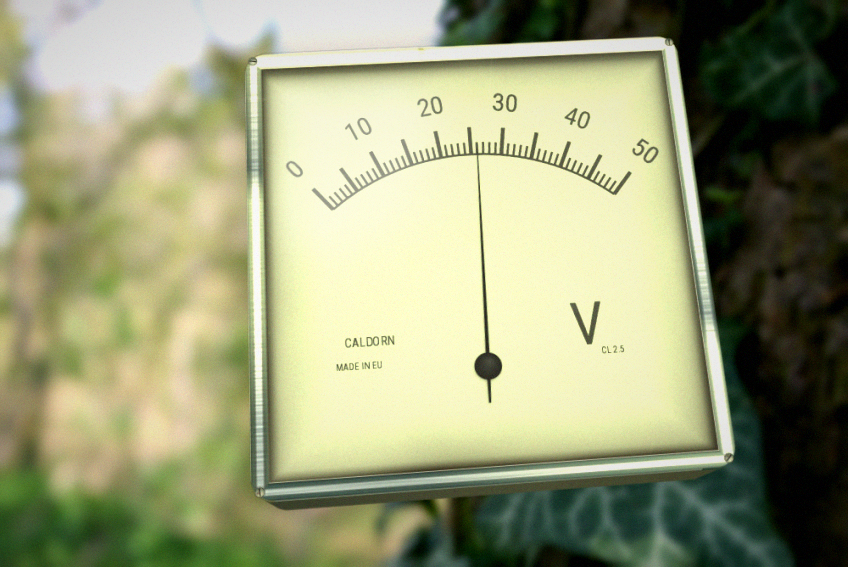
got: 26 V
